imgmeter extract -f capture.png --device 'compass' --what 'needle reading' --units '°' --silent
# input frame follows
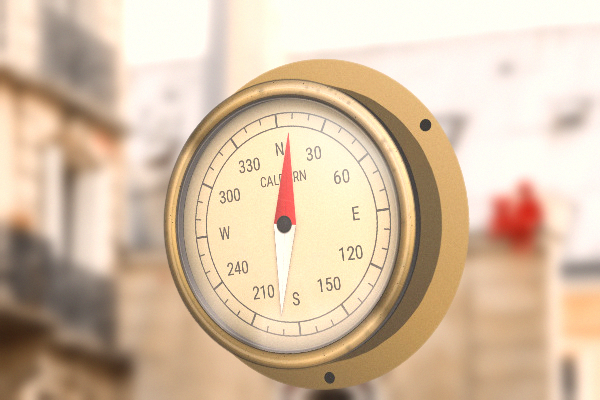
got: 10 °
